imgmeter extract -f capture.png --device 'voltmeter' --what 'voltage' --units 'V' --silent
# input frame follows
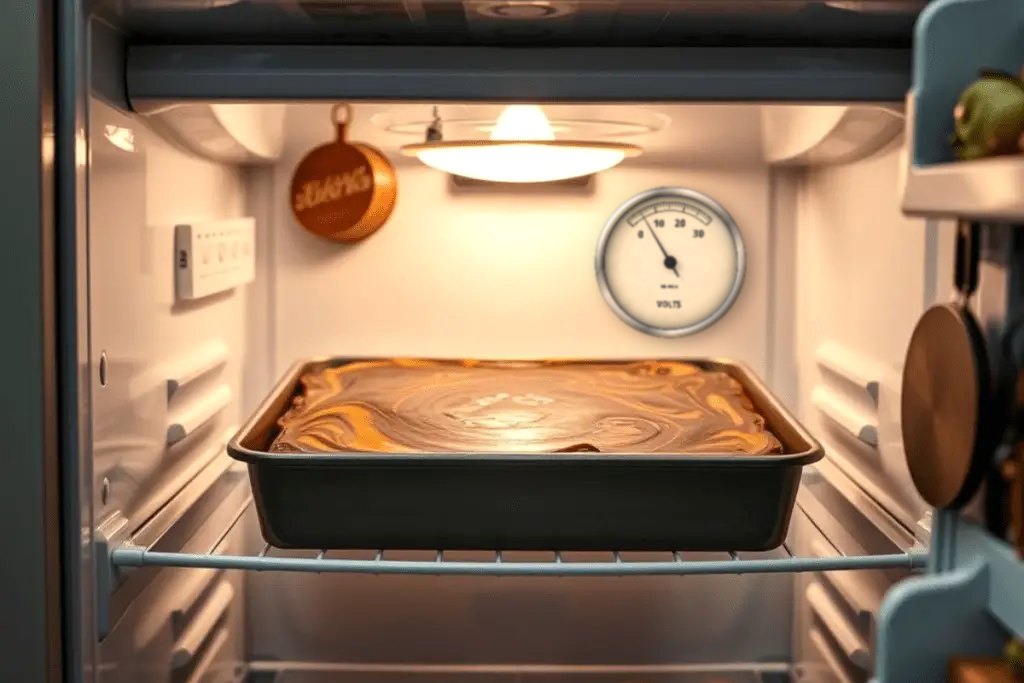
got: 5 V
